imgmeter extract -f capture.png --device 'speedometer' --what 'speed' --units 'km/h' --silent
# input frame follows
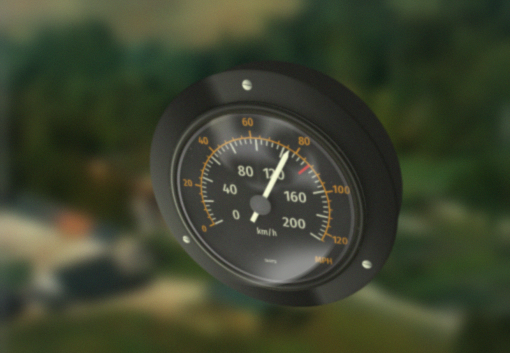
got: 124 km/h
